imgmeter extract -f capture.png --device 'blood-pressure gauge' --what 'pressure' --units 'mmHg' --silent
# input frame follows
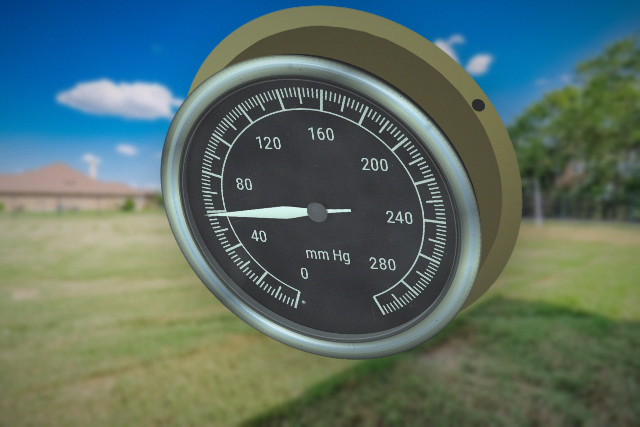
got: 60 mmHg
